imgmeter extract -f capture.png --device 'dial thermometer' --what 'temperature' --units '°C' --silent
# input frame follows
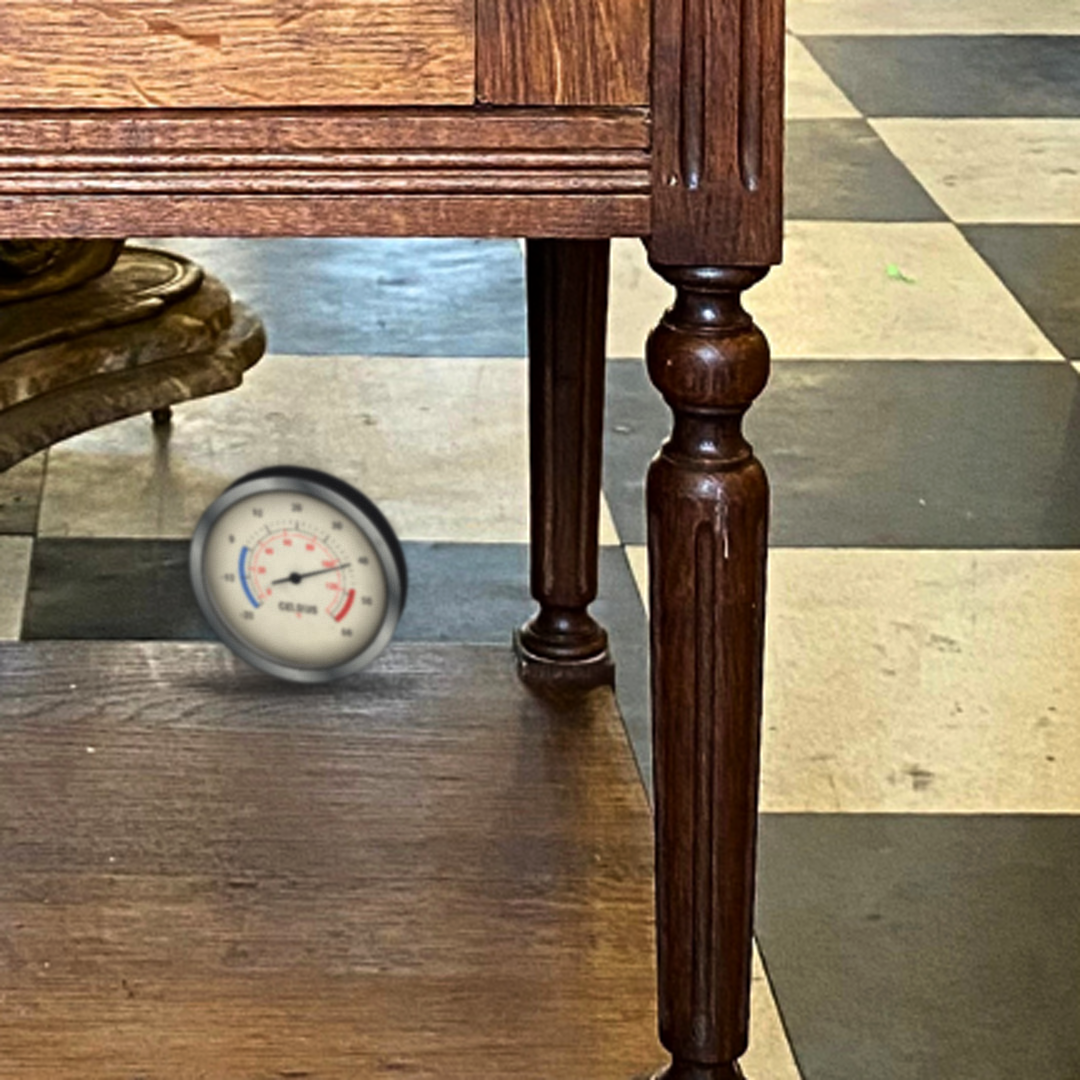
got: 40 °C
